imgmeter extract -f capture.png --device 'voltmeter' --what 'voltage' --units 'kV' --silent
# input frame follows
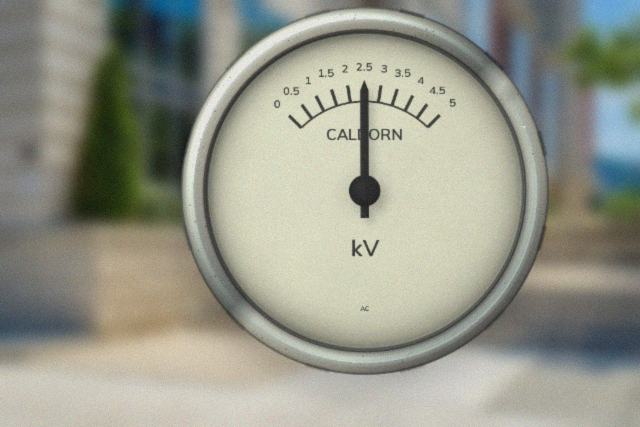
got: 2.5 kV
